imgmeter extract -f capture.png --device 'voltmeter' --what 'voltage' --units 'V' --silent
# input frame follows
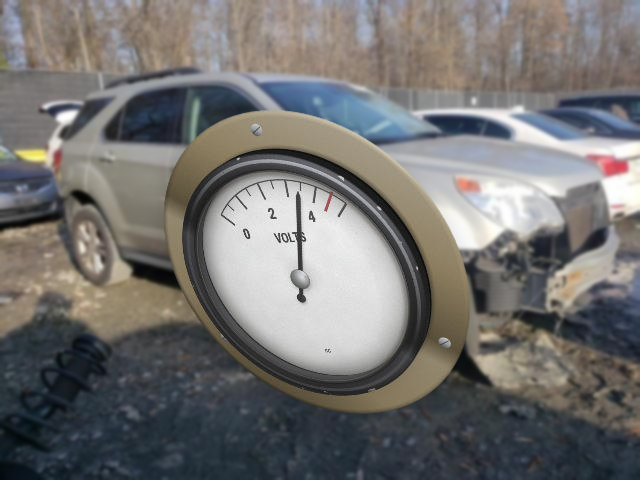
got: 3.5 V
